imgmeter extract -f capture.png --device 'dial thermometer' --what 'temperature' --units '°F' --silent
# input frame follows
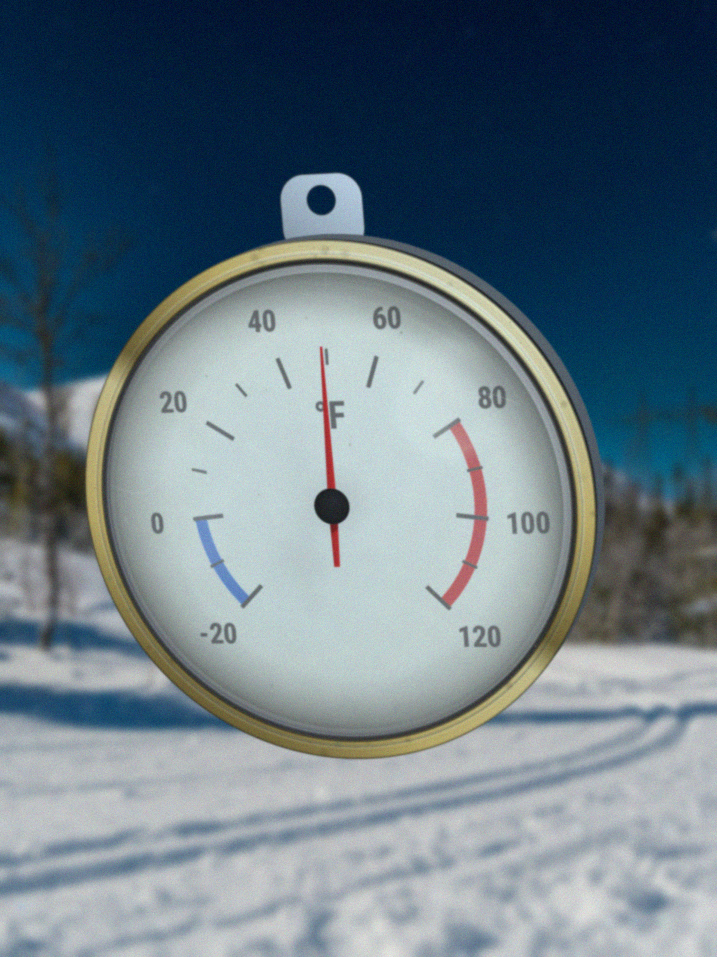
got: 50 °F
